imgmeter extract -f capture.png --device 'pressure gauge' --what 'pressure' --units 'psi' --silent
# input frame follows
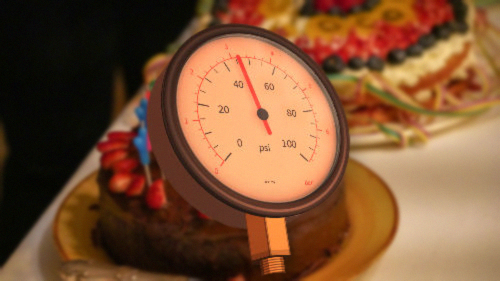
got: 45 psi
